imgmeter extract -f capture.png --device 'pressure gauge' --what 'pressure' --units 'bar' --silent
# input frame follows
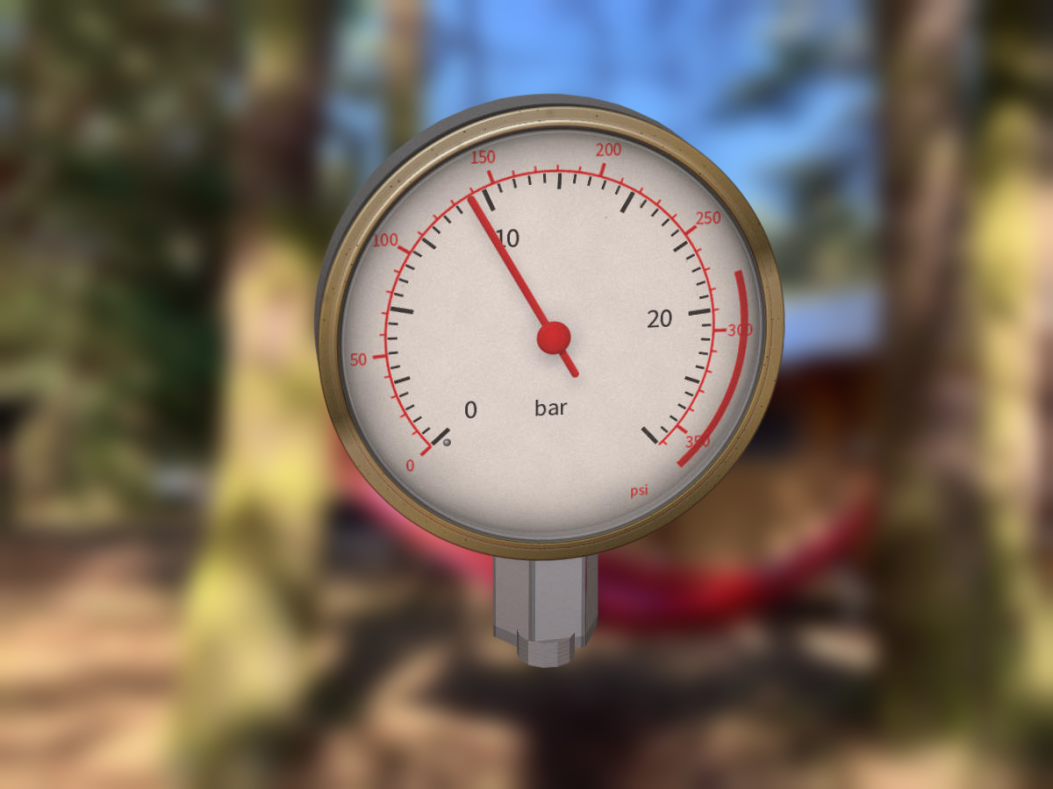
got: 9.5 bar
